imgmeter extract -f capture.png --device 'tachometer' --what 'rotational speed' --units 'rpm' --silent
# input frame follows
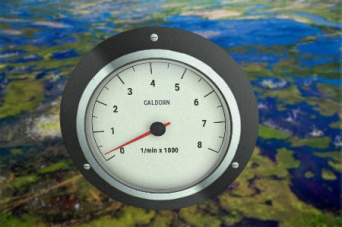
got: 250 rpm
